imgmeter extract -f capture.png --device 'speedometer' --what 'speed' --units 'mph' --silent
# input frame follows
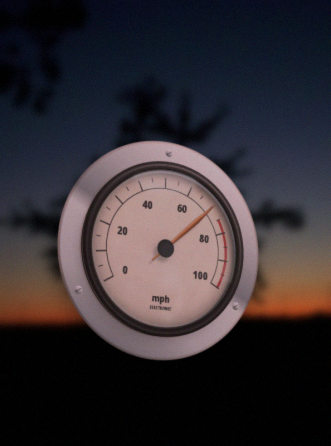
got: 70 mph
